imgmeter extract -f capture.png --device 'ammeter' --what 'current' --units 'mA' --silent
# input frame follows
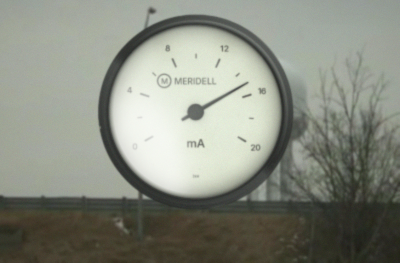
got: 15 mA
